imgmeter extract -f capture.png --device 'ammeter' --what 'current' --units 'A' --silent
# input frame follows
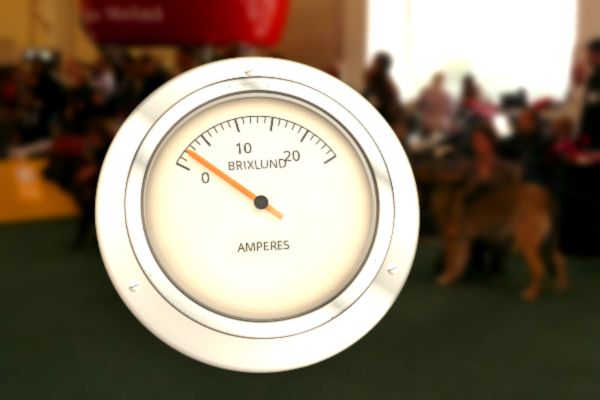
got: 2 A
